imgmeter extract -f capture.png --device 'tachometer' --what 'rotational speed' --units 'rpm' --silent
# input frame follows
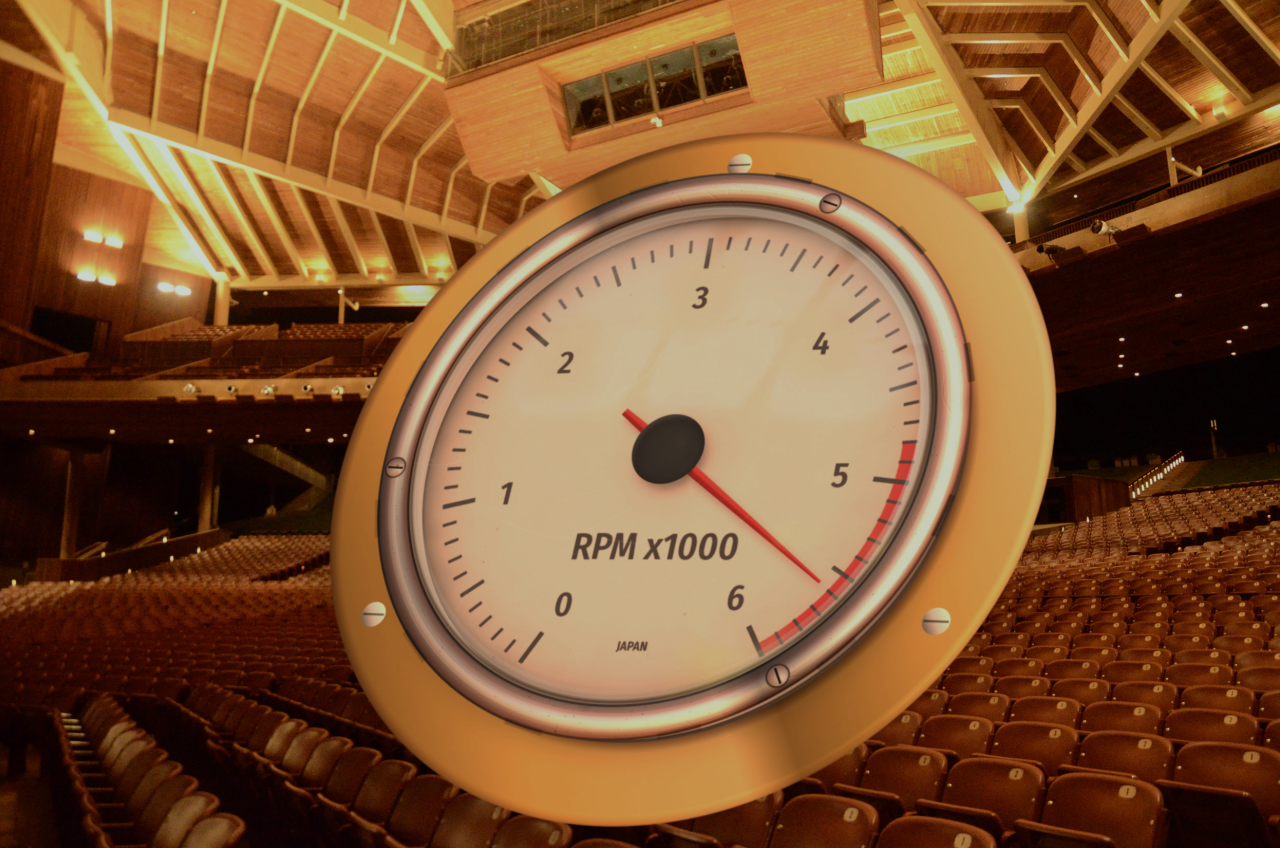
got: 5600 rpm
